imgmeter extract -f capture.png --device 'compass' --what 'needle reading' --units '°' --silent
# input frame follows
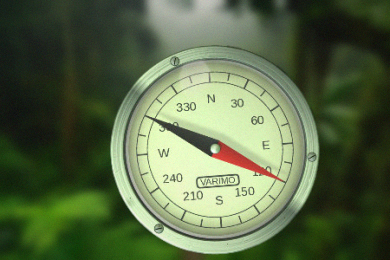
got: 120 °
